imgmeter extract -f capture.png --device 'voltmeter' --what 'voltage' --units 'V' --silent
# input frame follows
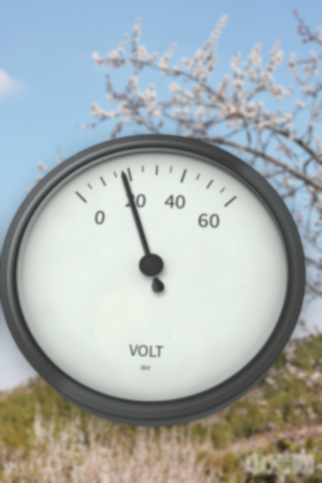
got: 17.5 V
